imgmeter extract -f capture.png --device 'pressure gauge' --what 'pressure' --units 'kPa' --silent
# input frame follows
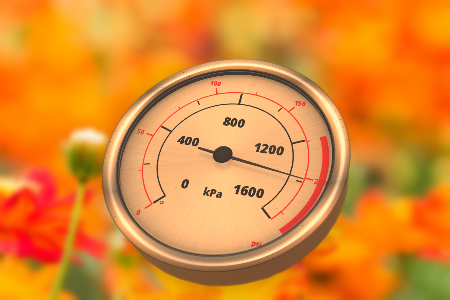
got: 1400 kPa
